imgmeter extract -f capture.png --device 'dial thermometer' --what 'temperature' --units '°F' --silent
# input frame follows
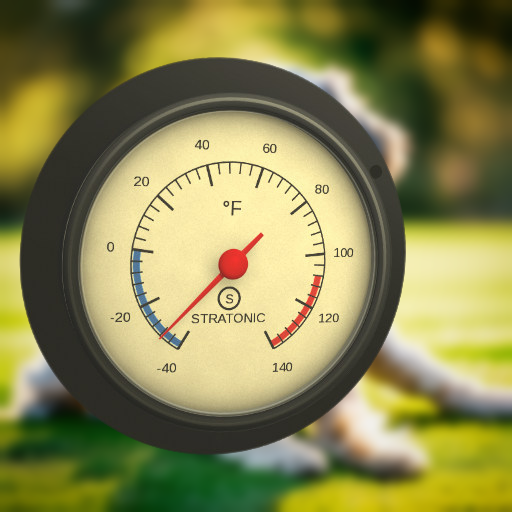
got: -32 °F
